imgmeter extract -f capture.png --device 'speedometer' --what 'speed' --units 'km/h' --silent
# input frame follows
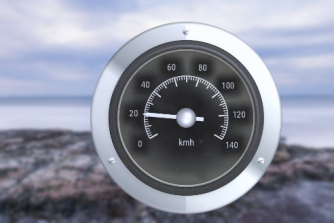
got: 20 km/h
